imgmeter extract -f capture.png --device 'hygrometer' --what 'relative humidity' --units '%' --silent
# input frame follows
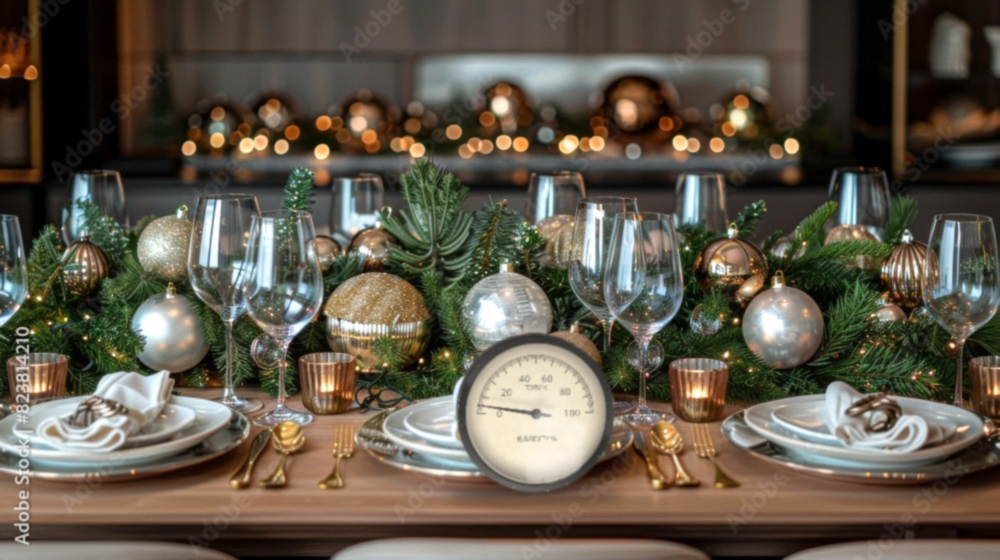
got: 5 %
